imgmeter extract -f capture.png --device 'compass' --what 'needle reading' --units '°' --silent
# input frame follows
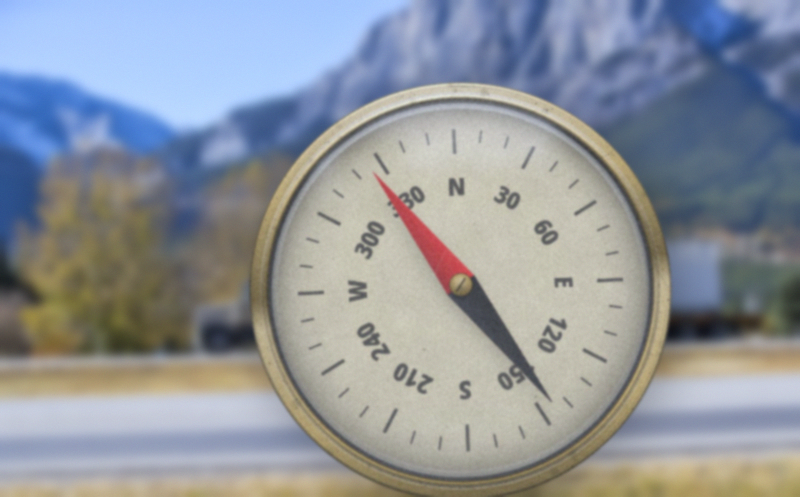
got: 325 °
